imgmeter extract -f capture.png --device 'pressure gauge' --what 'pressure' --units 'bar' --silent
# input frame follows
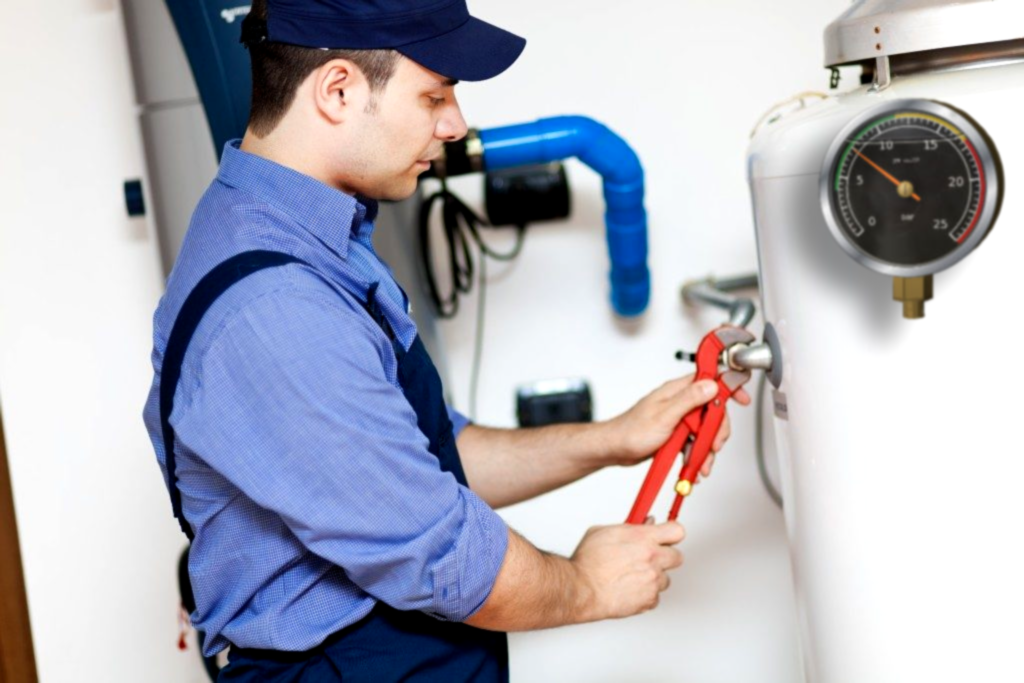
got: 7.5 bar
